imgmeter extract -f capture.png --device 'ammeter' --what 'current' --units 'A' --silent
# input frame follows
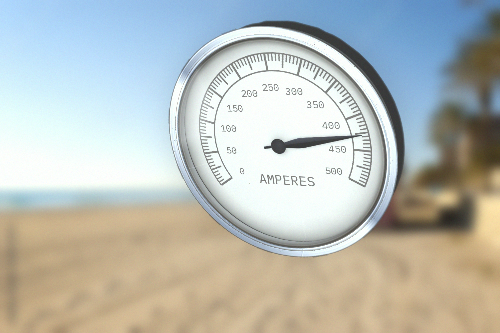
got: 425 A
